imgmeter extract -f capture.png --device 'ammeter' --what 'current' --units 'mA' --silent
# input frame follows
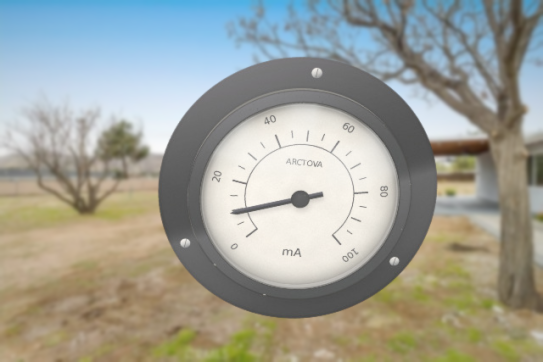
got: 10 mA
